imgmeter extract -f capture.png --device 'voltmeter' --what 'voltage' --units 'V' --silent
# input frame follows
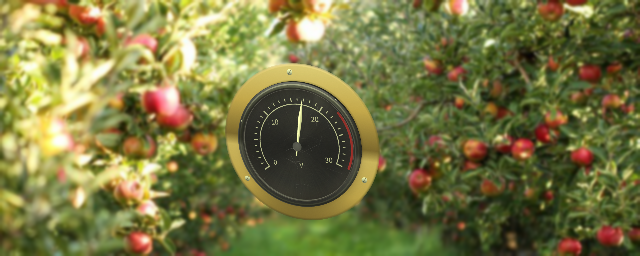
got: 17 V
